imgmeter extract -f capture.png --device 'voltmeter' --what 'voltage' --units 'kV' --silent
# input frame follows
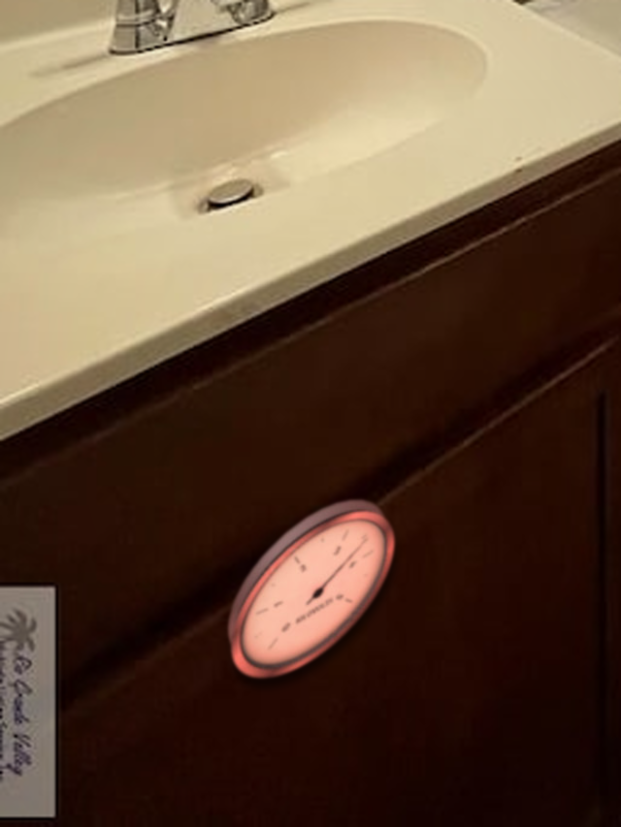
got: 3.5 kV
